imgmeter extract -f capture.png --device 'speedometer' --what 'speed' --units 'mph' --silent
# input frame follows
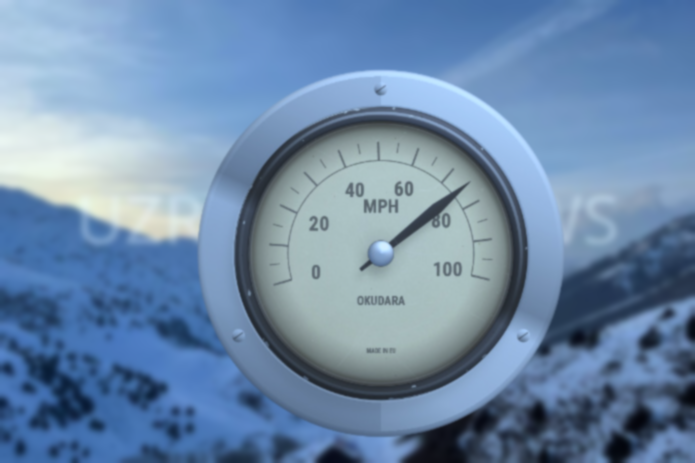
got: 75 mph
